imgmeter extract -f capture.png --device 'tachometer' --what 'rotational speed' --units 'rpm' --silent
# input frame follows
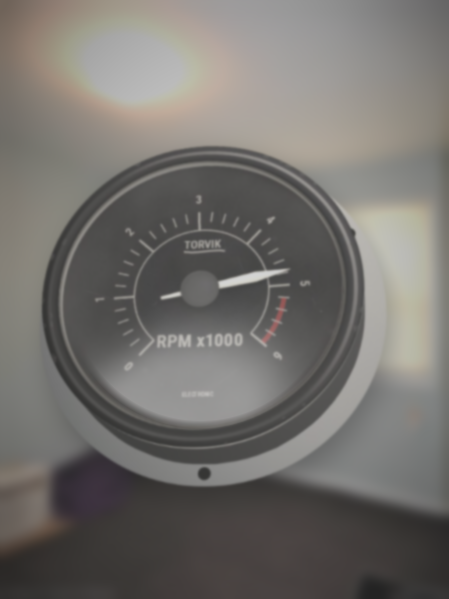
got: 4800 rpm
